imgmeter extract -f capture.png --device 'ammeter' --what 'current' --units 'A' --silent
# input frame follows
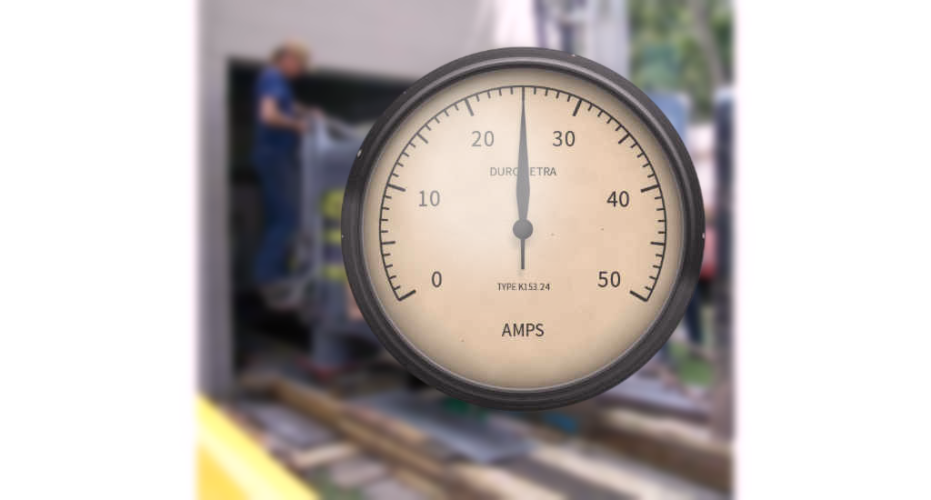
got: 25 A
